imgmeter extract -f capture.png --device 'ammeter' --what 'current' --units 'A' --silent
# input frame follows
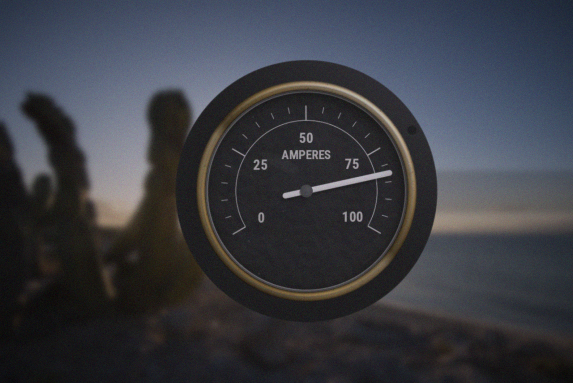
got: 82.5 A
